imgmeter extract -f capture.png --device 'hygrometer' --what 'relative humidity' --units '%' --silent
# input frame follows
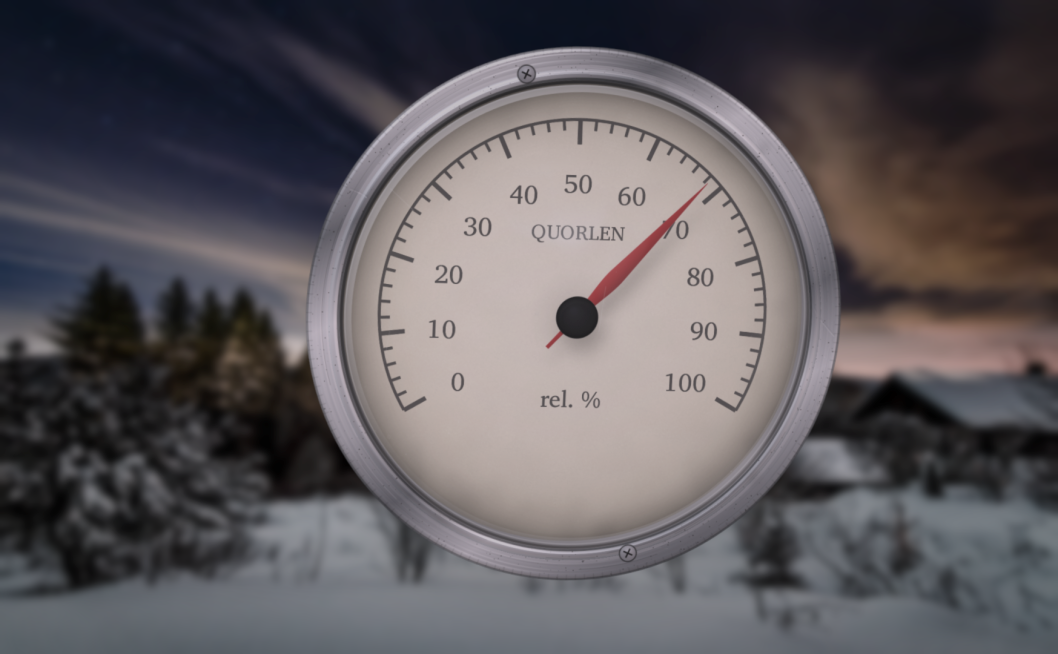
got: 68 %
